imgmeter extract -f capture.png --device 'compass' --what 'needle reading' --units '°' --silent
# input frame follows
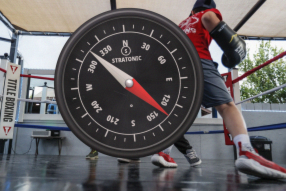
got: 135 °
